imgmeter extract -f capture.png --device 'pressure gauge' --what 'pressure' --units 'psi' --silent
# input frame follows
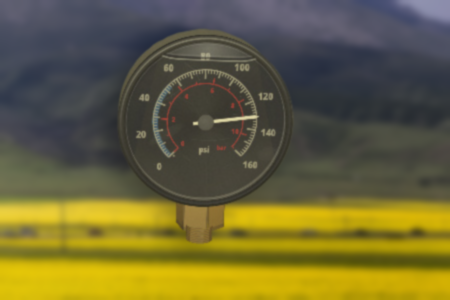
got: 130 psi
